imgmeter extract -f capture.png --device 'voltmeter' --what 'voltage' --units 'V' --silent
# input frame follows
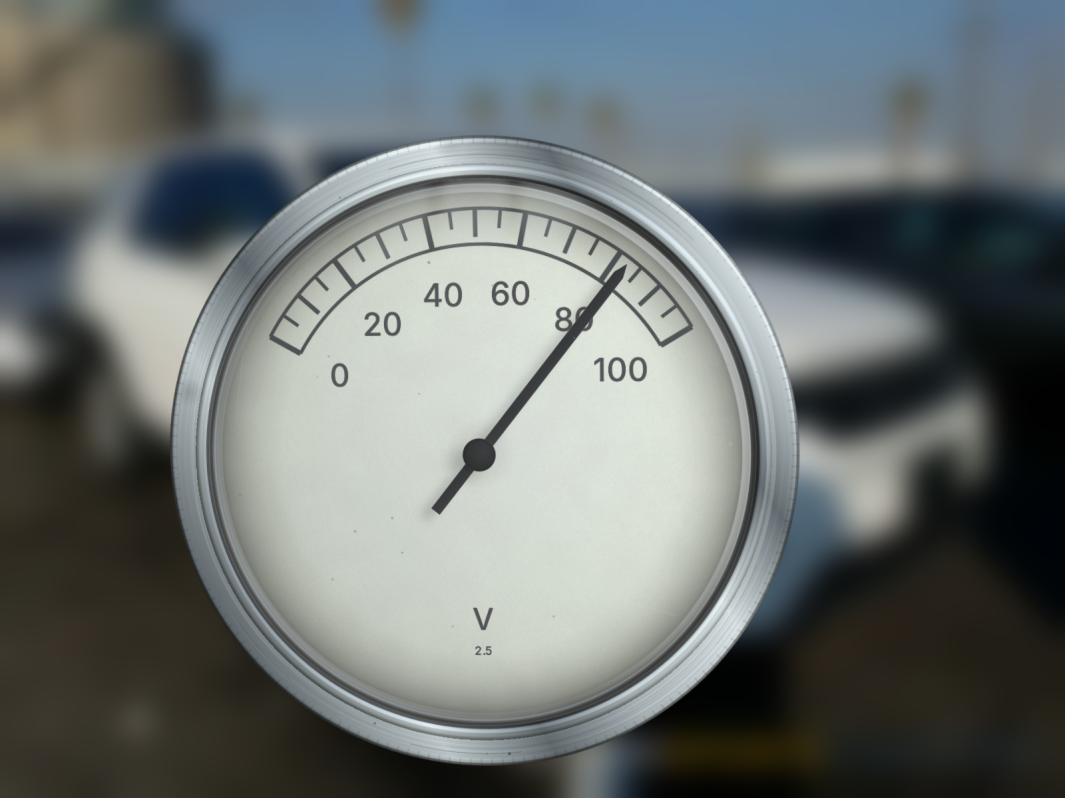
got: 82.5 V
